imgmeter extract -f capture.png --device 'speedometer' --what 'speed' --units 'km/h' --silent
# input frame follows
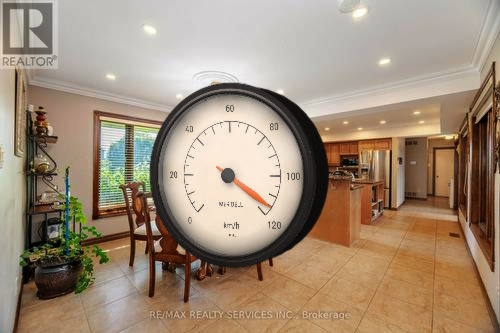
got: 115 km/h
